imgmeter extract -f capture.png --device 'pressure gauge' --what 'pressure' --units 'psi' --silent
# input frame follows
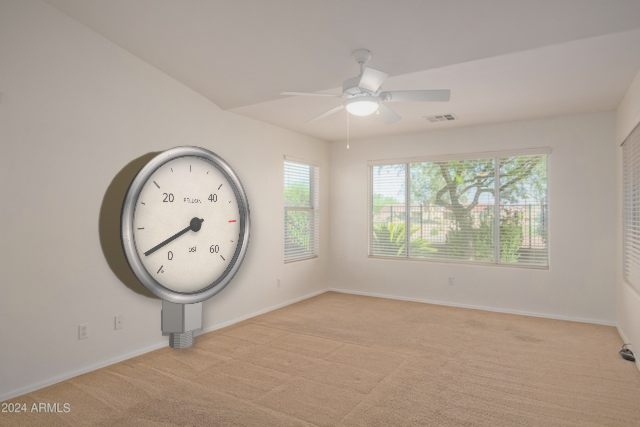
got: 5 psi
